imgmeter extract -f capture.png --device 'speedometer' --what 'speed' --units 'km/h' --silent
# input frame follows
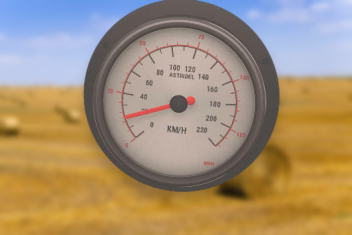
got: 20 km/h
